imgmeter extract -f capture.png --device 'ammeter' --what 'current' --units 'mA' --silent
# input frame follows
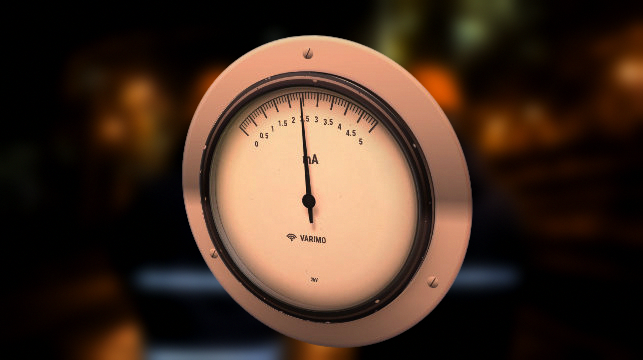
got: 2.5 mA
